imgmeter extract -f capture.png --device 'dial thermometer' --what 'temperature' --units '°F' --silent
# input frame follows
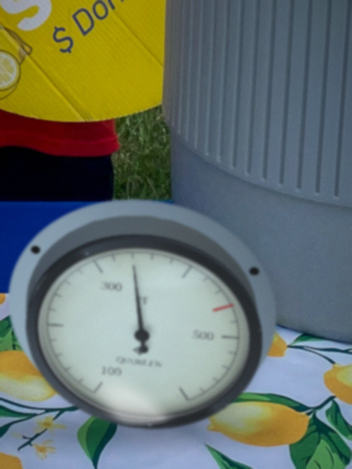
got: 340 °F
